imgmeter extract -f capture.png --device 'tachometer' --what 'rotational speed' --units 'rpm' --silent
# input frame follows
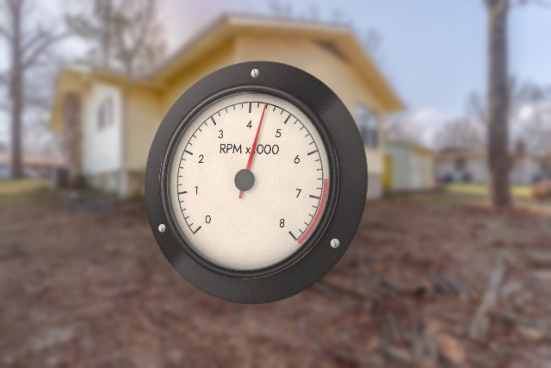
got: 4400 rpm
